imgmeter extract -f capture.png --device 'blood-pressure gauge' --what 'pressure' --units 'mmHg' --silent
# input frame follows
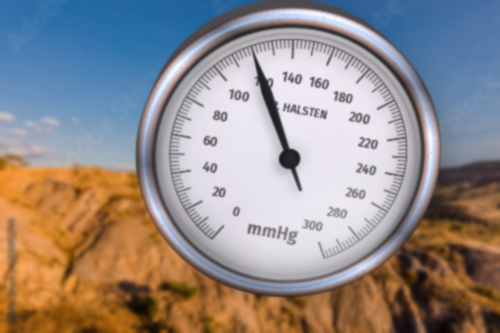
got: 120 mmHg
